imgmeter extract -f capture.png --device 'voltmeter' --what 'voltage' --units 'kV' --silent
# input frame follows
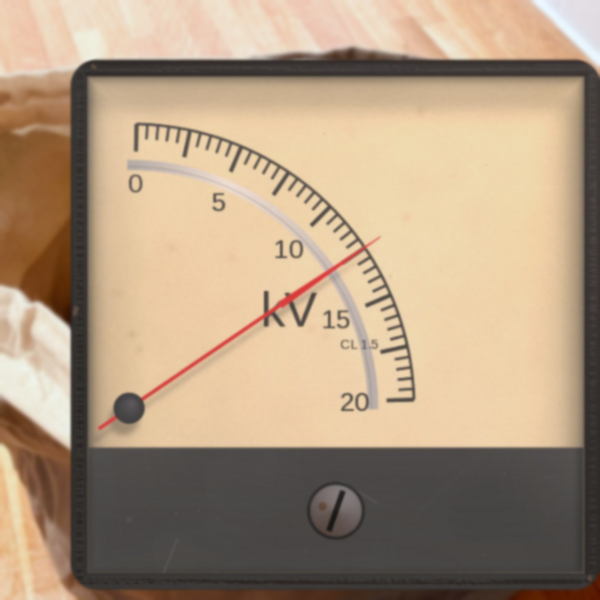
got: 12.5 kV
